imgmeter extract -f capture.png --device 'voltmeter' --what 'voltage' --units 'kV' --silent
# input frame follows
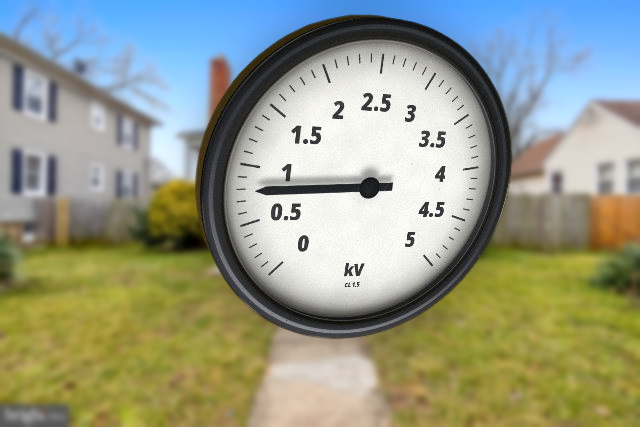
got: 0.8 kV
